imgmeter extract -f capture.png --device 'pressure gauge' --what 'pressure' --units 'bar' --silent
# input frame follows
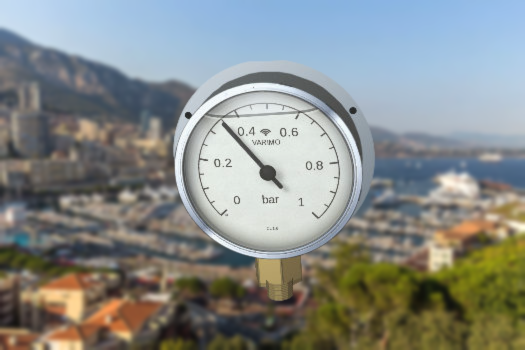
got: 0.35 bar
